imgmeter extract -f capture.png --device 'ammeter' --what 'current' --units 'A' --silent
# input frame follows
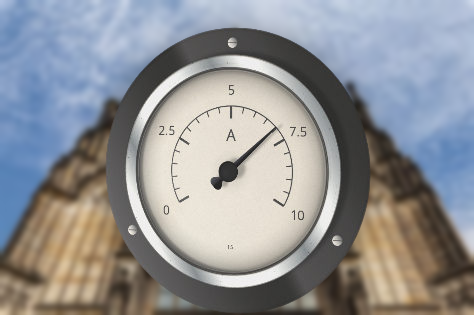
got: 7 A
